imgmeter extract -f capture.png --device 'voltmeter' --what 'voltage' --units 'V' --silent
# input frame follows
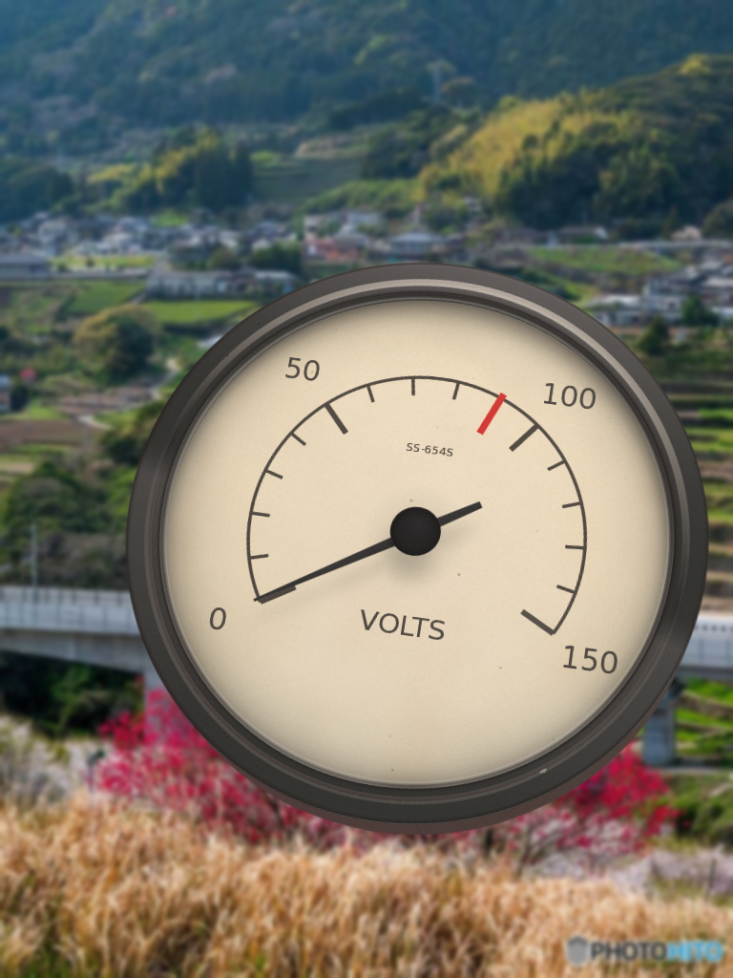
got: 0 V
